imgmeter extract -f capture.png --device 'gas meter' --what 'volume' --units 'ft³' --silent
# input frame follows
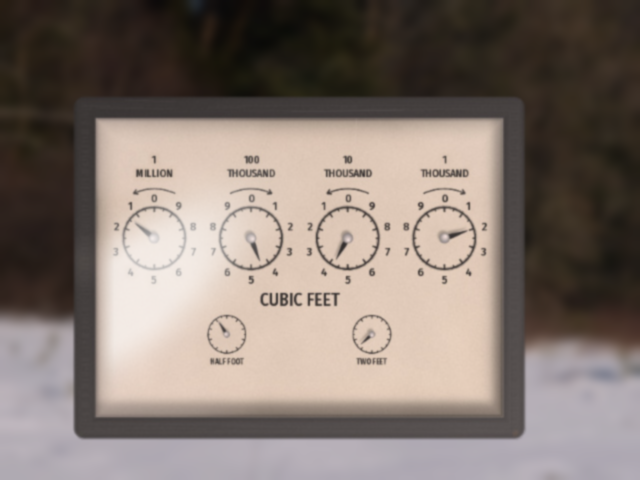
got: 144200 ft³
